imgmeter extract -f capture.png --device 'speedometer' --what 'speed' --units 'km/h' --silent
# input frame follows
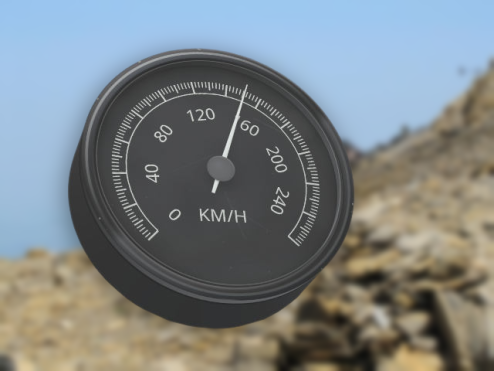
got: 150 km/h
